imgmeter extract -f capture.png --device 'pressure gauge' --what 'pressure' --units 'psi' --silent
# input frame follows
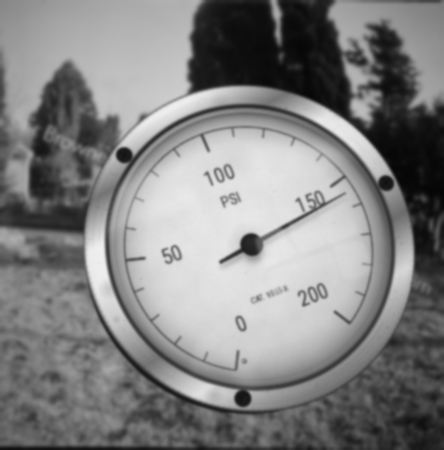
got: 155 psi
